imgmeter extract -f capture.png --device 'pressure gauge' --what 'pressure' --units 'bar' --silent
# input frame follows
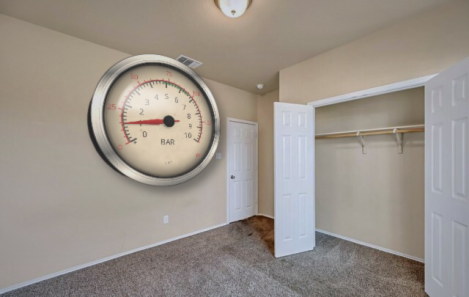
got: 1 bar
